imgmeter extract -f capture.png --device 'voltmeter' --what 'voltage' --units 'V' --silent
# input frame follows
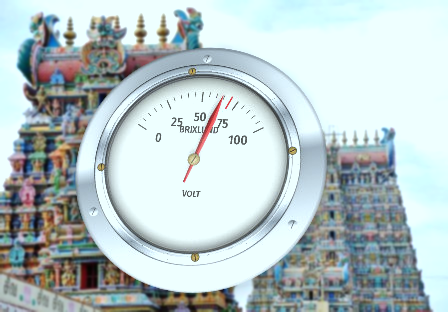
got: 65 V
